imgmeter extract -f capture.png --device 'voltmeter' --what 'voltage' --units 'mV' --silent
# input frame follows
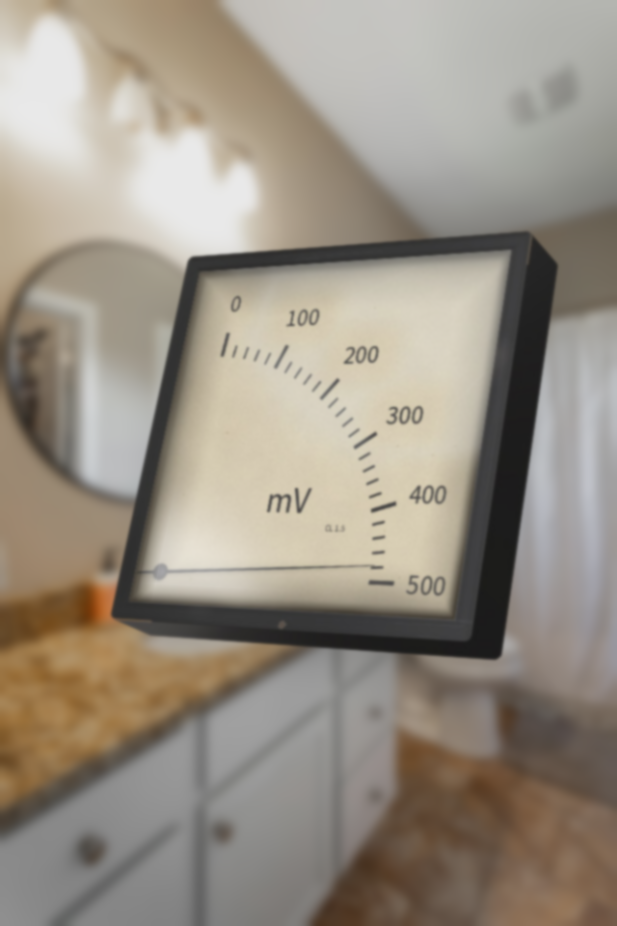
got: 480 mV
